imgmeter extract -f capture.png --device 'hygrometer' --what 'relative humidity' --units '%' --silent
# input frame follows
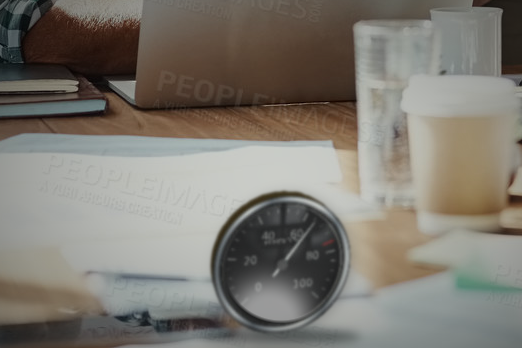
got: 64 %
